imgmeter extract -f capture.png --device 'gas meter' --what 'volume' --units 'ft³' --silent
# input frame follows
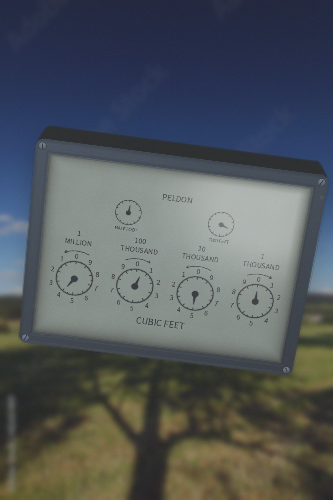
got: 405000 ft³
